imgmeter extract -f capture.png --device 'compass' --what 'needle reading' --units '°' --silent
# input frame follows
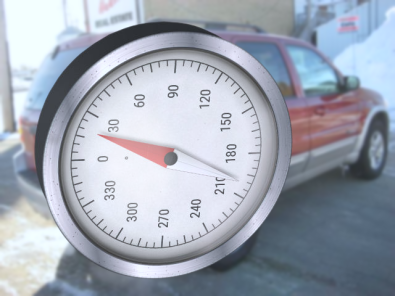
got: 20 °
